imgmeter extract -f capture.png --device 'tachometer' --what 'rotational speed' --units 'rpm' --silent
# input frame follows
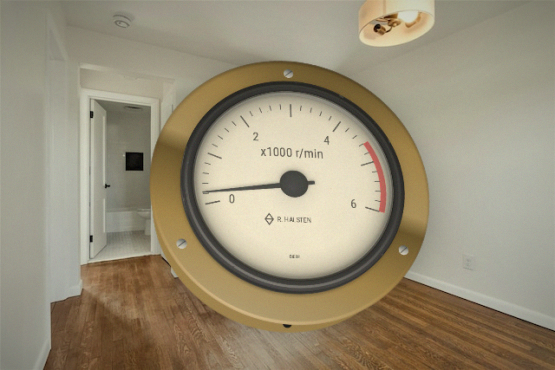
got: 200 rpm
